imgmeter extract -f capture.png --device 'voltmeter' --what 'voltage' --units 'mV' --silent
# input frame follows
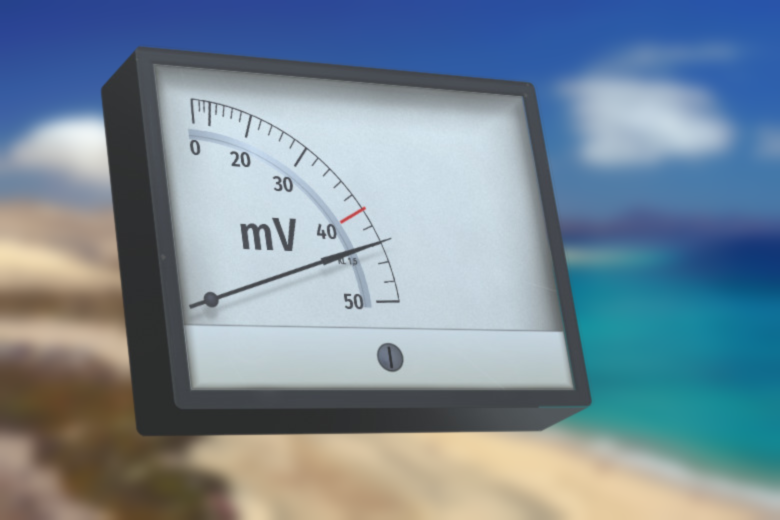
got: 44 mV
